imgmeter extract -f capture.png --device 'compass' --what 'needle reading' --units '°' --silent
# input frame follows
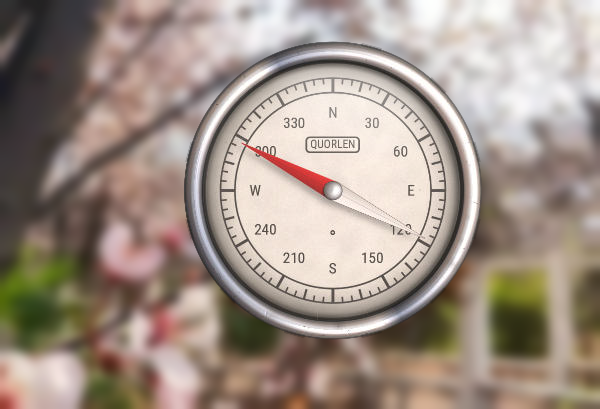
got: 297.5 °
